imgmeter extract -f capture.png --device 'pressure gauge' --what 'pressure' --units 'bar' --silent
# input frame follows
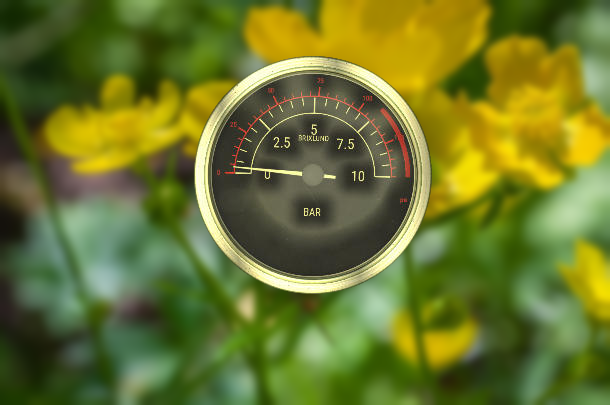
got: 0.25 bar
